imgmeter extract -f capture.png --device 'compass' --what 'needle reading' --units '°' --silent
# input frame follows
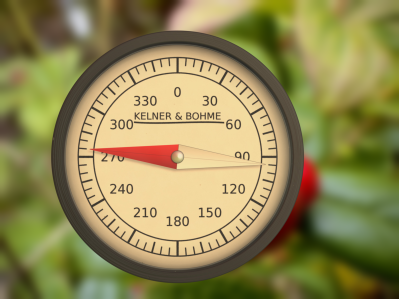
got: 275 °
